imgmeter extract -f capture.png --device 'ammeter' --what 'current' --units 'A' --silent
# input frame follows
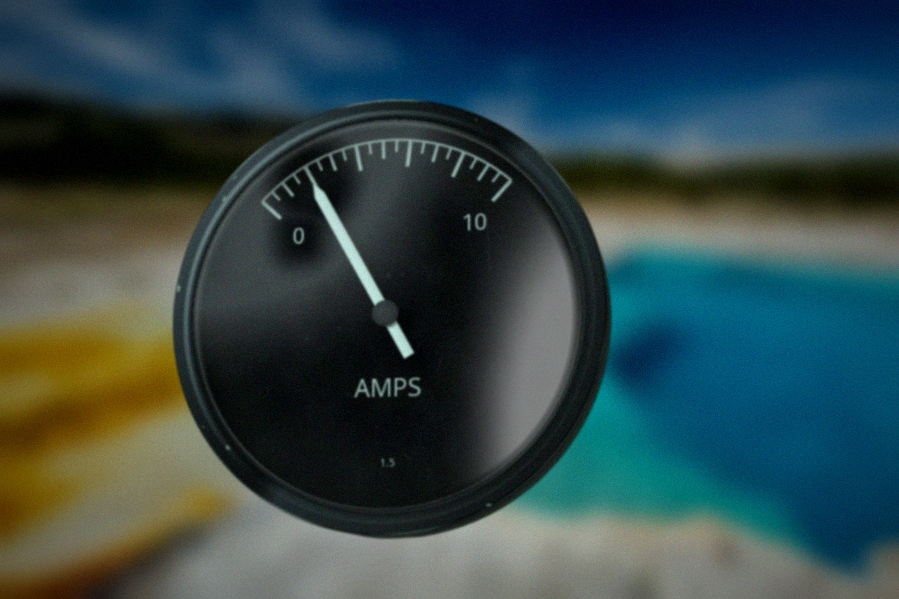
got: 2 A
